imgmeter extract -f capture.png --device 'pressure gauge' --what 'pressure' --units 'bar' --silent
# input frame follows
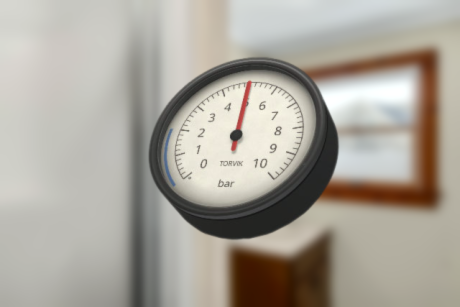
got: 5 bar
